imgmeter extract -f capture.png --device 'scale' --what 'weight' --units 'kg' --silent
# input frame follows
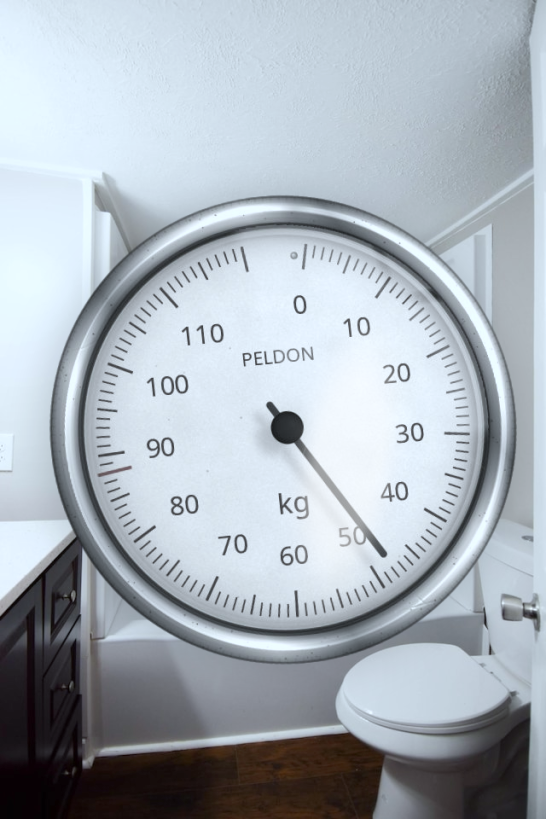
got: 48 kg
